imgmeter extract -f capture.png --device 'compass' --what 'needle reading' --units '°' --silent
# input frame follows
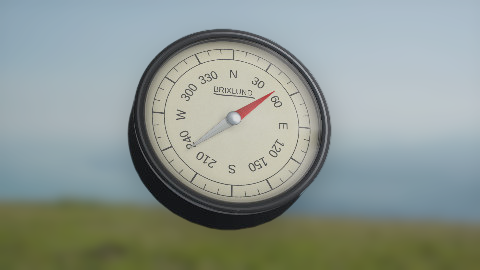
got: 50 °
